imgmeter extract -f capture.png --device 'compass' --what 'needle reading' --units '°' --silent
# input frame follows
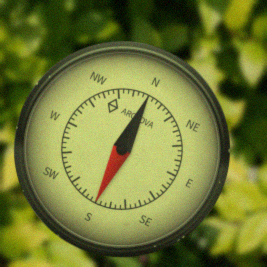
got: 180 °
